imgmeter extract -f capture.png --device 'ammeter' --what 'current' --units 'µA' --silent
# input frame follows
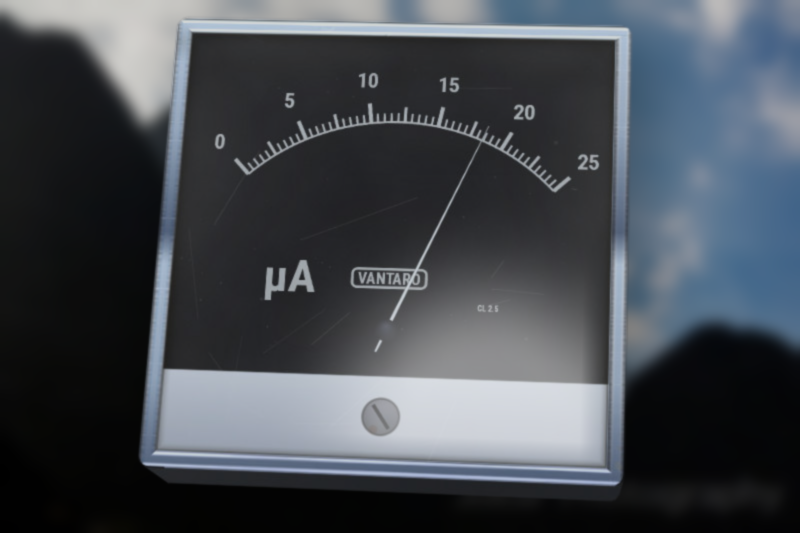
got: 18.5 µA
